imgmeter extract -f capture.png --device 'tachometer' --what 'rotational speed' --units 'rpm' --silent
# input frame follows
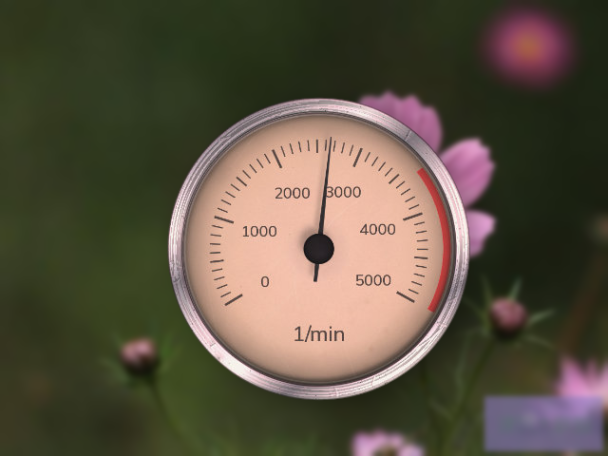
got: 2650 rpm
